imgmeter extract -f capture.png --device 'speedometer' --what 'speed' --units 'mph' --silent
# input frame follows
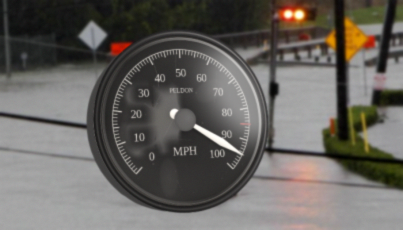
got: 95 mph
